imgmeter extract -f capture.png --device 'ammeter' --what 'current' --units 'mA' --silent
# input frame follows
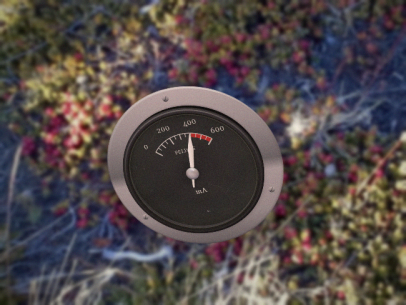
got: 400 mA
